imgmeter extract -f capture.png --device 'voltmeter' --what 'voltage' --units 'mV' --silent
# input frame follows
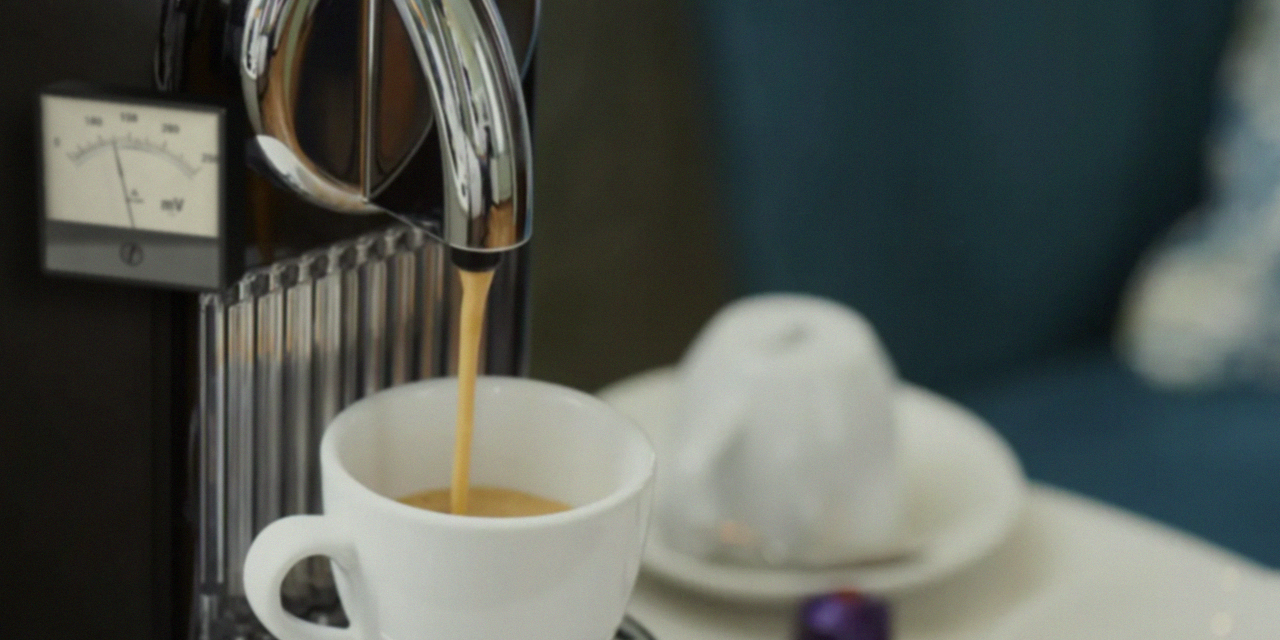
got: 125 mV
